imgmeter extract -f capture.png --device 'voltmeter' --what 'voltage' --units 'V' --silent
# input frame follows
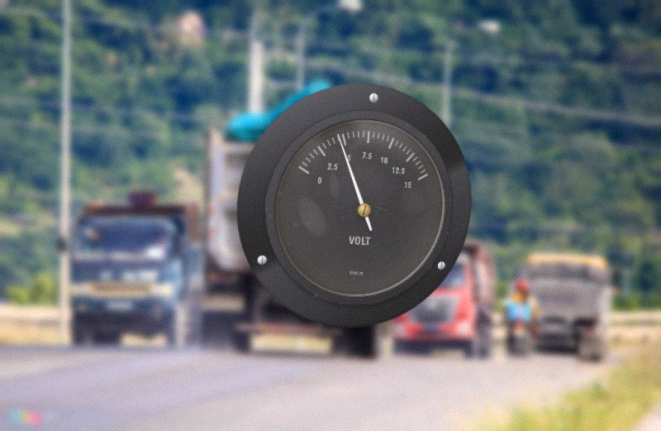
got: 4.5 V
